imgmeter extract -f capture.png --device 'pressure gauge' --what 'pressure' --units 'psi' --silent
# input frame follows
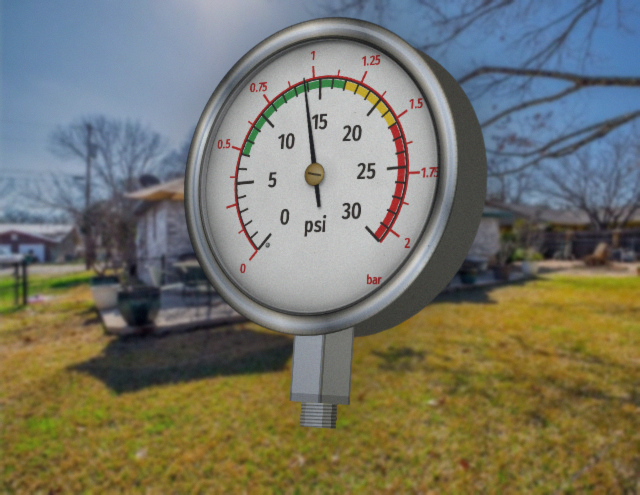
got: 14 psi
